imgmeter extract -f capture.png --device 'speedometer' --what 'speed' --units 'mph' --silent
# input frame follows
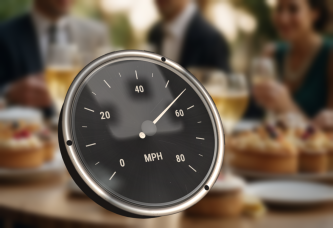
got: 55 mph
